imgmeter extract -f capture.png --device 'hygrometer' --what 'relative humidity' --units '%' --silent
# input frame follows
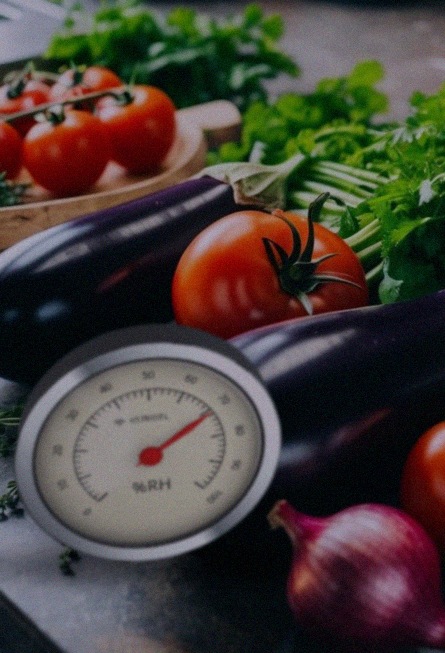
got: 70 %
